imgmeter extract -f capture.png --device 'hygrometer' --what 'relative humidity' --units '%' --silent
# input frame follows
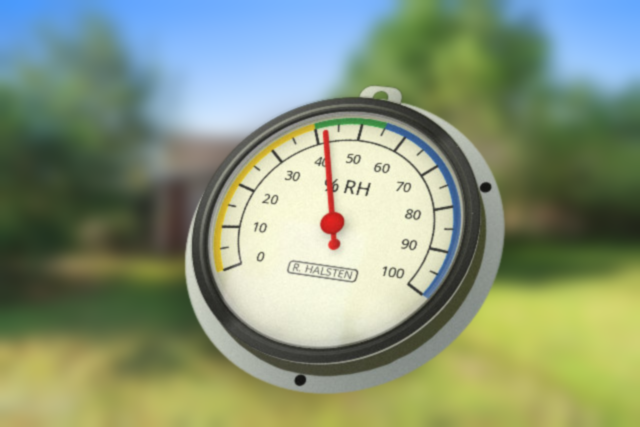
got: 42.5 %
